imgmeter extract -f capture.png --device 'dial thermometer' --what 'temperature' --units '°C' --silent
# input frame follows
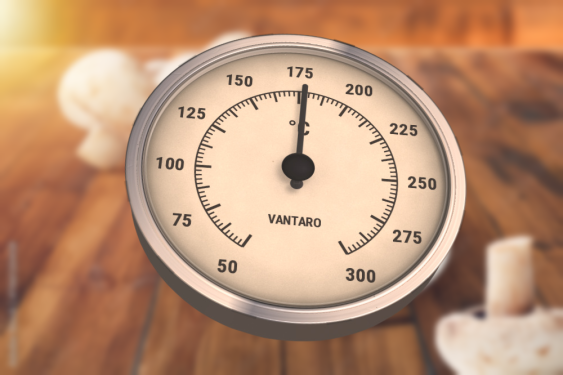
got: 177.5 °C
